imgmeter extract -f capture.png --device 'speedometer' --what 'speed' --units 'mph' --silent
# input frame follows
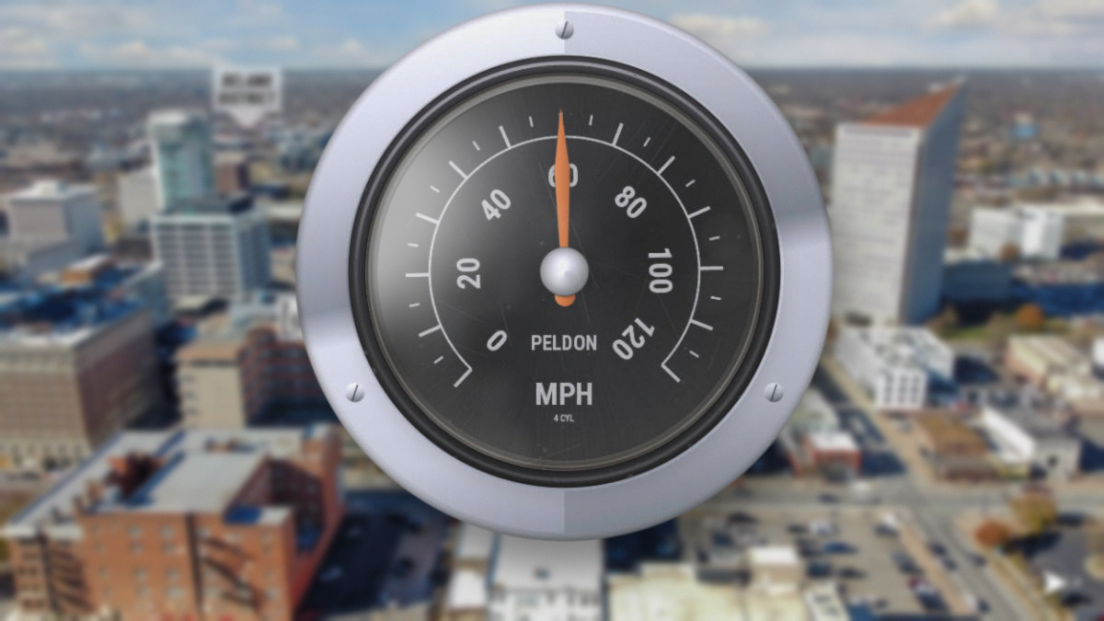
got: 60 mph
